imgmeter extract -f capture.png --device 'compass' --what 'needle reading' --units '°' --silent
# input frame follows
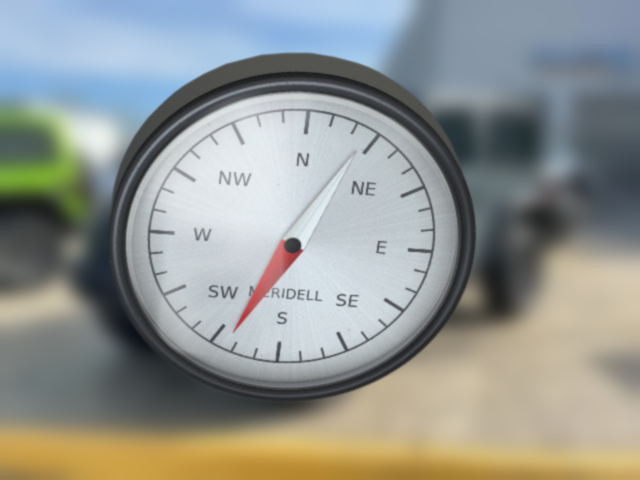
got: 205 °
